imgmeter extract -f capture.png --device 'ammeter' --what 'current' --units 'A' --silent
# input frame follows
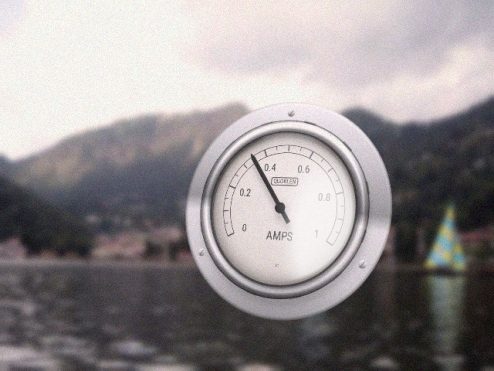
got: 0.35 A
